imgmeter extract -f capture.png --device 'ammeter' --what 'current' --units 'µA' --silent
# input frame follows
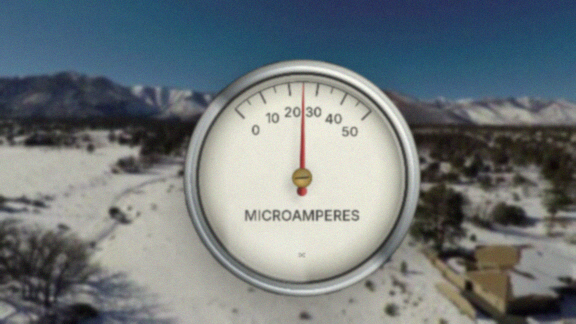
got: 25 µA
